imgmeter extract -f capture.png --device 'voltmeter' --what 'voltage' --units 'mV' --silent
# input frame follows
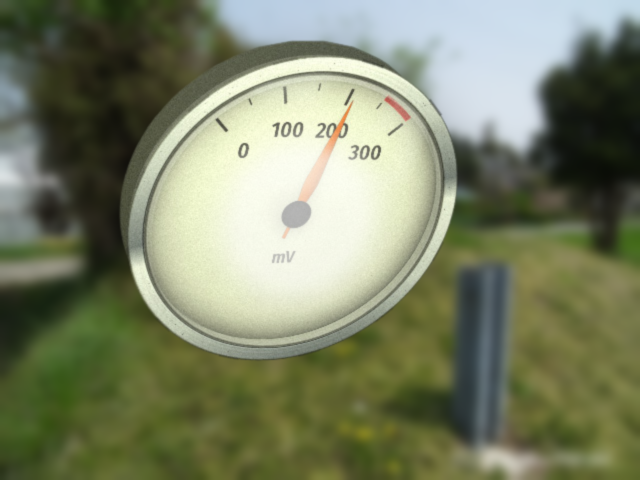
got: 200 mV
